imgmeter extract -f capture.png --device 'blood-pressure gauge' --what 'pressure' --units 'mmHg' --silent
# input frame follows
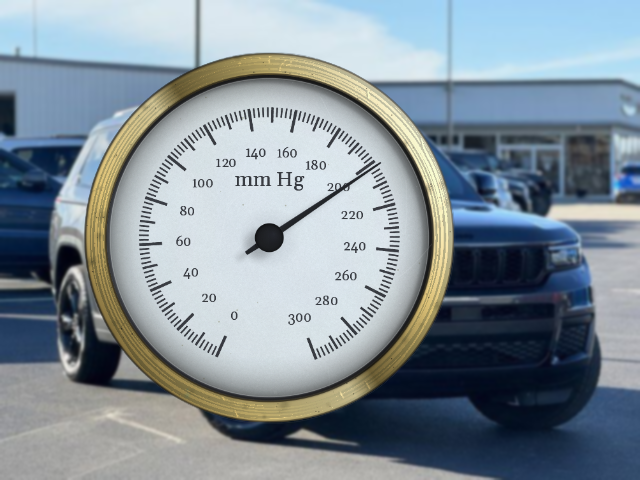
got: 202 mmHg
